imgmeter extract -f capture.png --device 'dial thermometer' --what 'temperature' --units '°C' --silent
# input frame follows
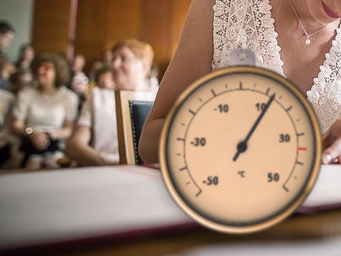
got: 12.5 °C
